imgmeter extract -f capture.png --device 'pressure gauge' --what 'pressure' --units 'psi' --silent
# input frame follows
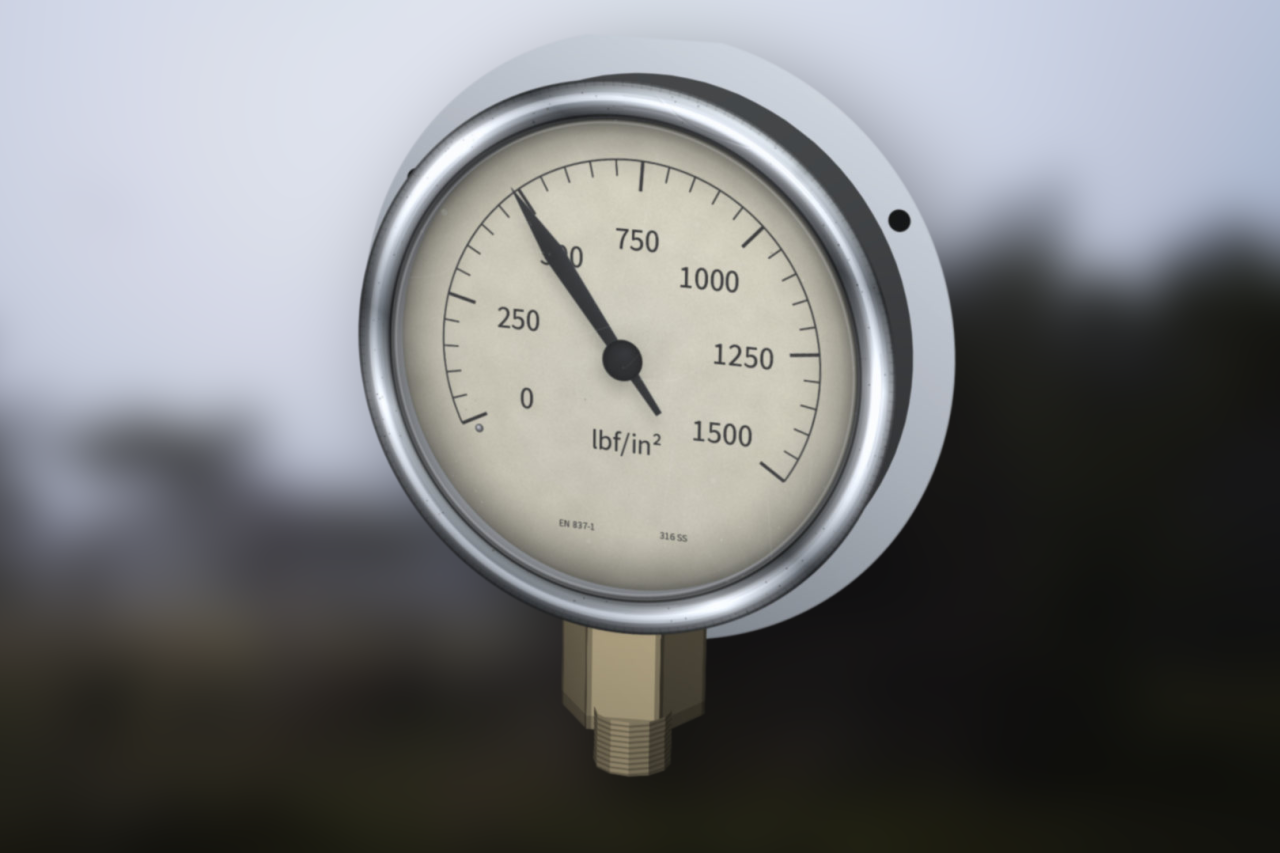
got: 500 psi
